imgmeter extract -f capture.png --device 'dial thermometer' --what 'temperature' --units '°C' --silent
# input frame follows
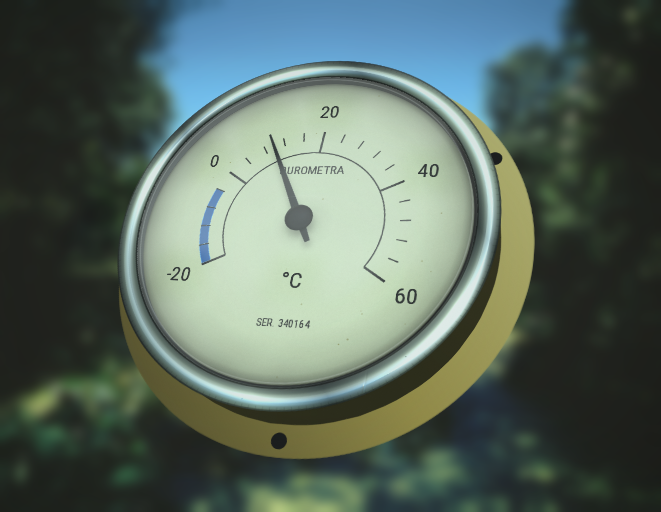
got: 10 °C
